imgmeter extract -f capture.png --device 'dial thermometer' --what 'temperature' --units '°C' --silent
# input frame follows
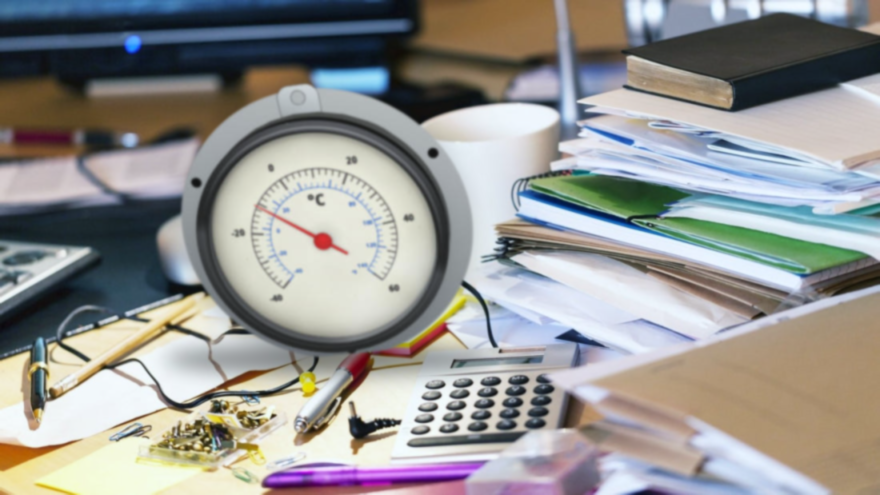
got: -10 °C
